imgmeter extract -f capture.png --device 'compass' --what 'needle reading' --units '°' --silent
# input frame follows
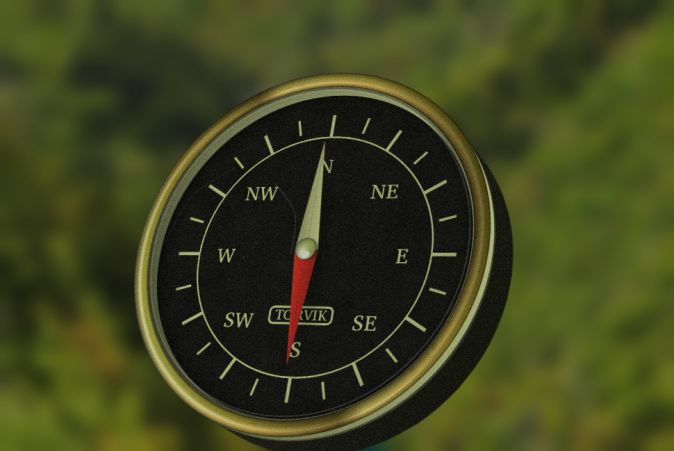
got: 180 °
